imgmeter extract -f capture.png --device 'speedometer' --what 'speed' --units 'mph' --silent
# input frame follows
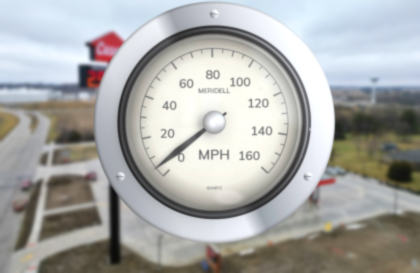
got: 5 mph
